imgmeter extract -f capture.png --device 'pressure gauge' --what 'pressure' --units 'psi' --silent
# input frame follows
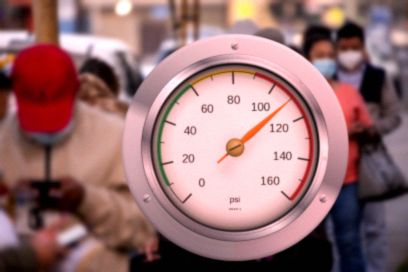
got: 110 psi
